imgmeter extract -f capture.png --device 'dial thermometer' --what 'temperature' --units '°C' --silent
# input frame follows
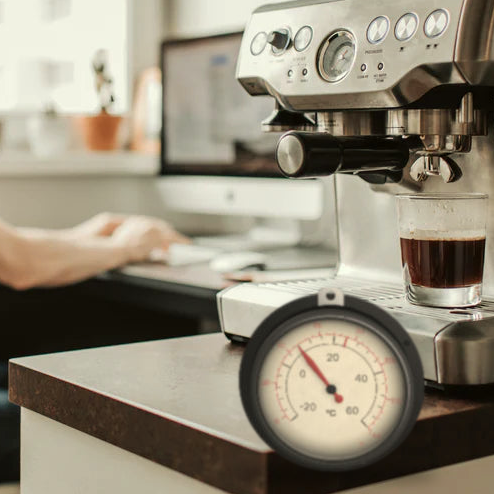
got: 8 °C
